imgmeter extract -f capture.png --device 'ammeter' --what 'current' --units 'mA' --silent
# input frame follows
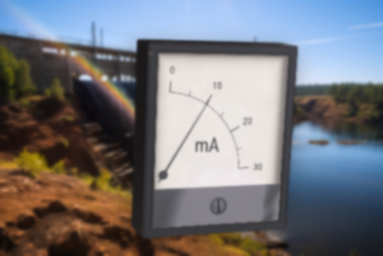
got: 10 mA
